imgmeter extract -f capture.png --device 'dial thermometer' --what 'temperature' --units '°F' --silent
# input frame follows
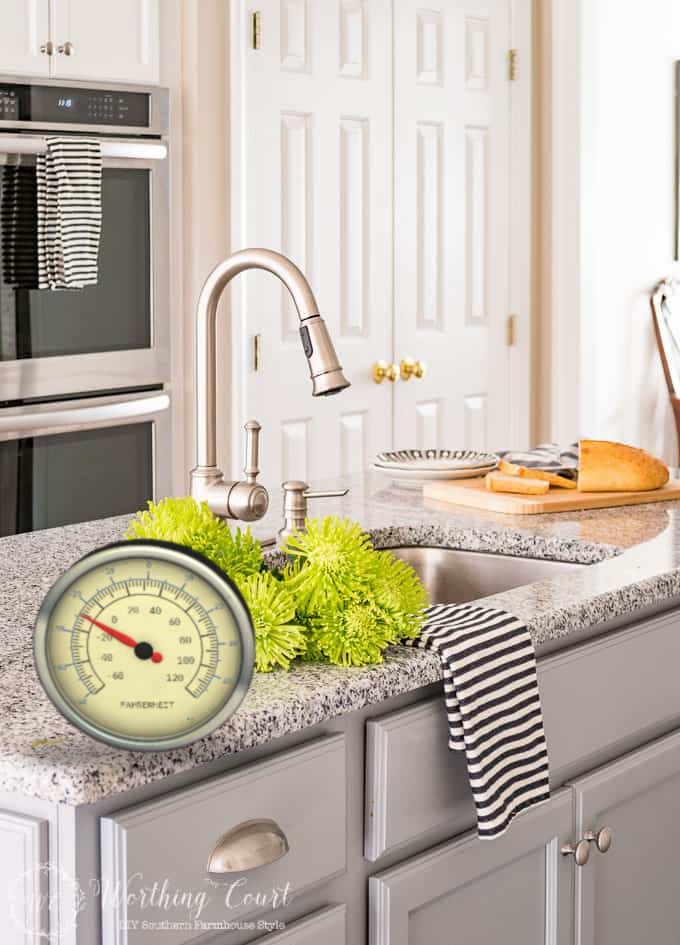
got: -10 °F
